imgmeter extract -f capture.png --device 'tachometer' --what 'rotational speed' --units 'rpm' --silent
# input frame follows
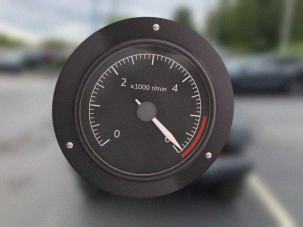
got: 5900 rpm
